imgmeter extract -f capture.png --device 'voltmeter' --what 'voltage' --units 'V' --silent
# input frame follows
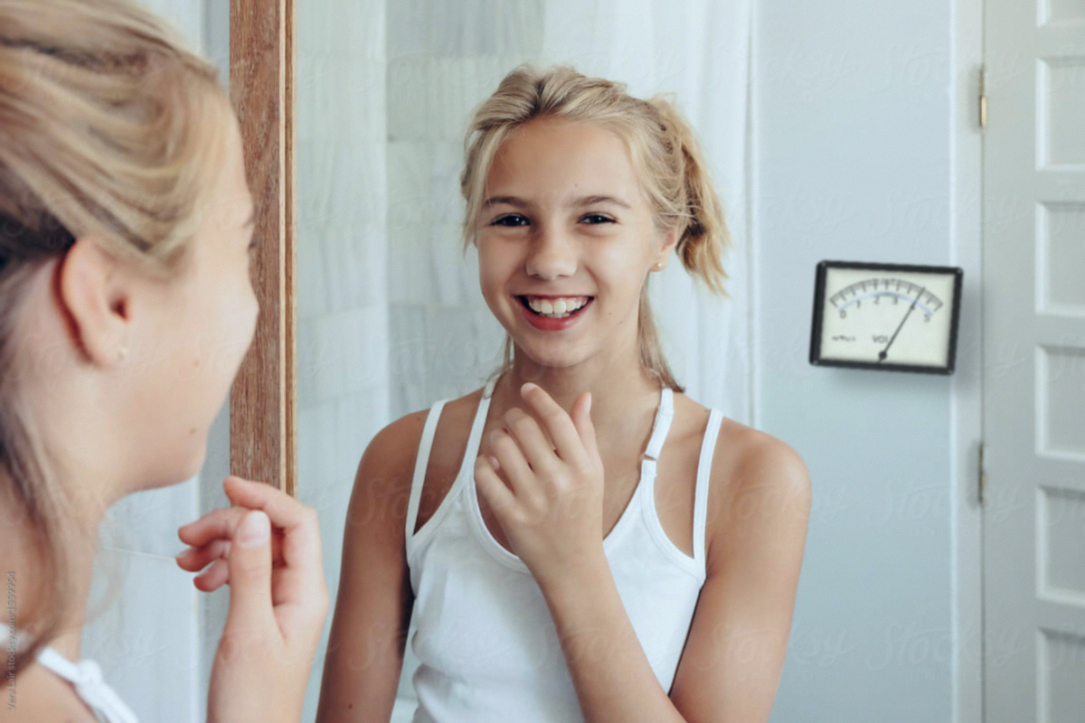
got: 4 V
